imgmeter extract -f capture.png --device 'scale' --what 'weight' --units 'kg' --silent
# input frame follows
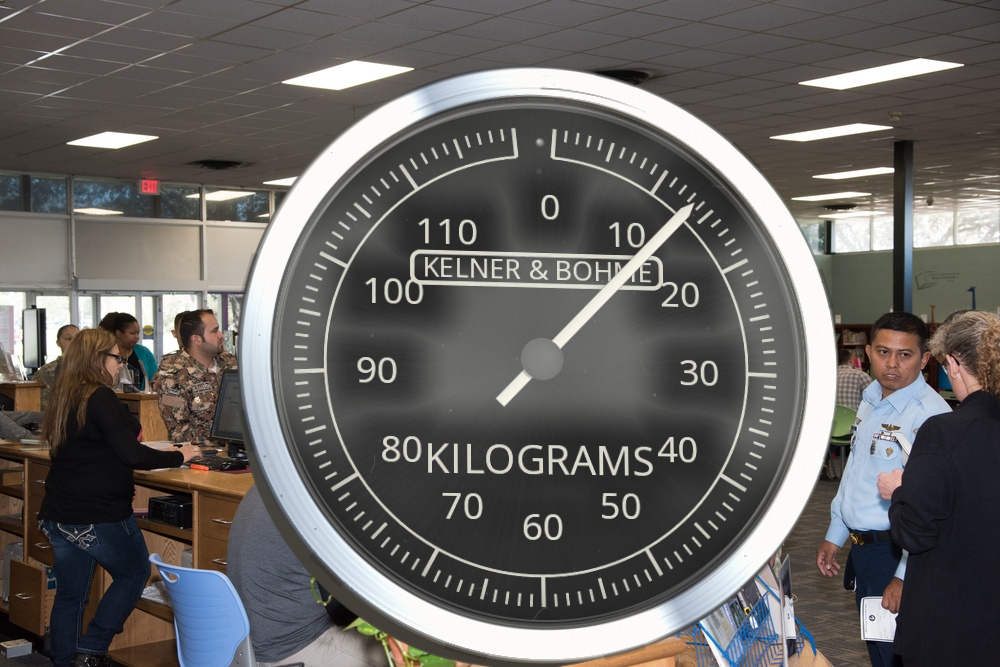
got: 13.5 kg
